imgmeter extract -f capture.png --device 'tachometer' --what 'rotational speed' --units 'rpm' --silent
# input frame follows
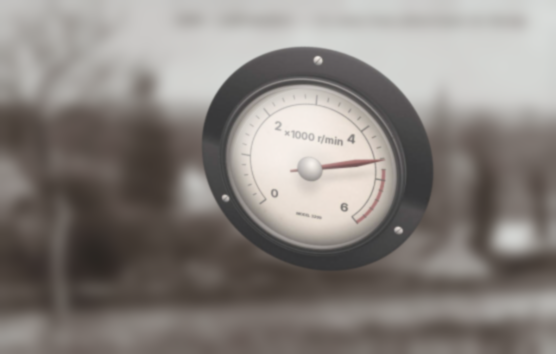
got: 4600 rpm
